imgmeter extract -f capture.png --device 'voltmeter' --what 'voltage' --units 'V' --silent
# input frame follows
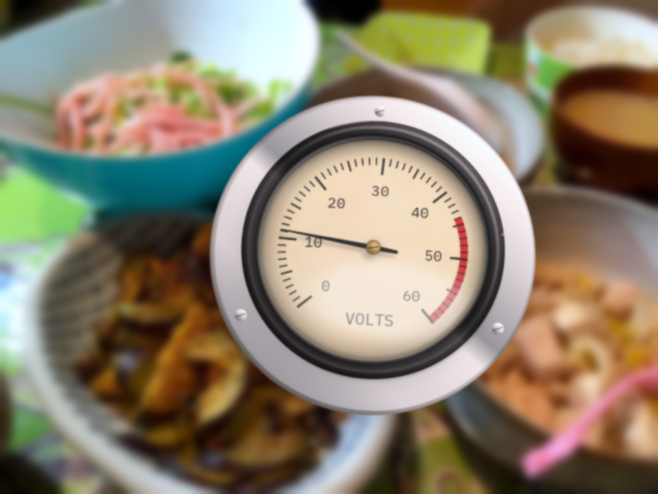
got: 11 V
